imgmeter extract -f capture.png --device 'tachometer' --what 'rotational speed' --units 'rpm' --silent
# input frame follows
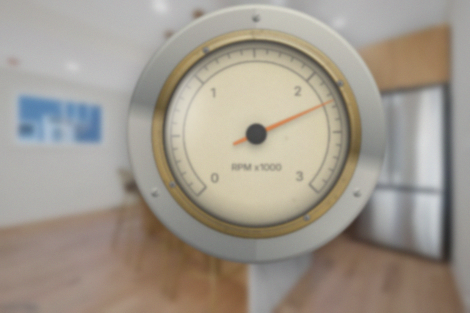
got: 2250 rpm
